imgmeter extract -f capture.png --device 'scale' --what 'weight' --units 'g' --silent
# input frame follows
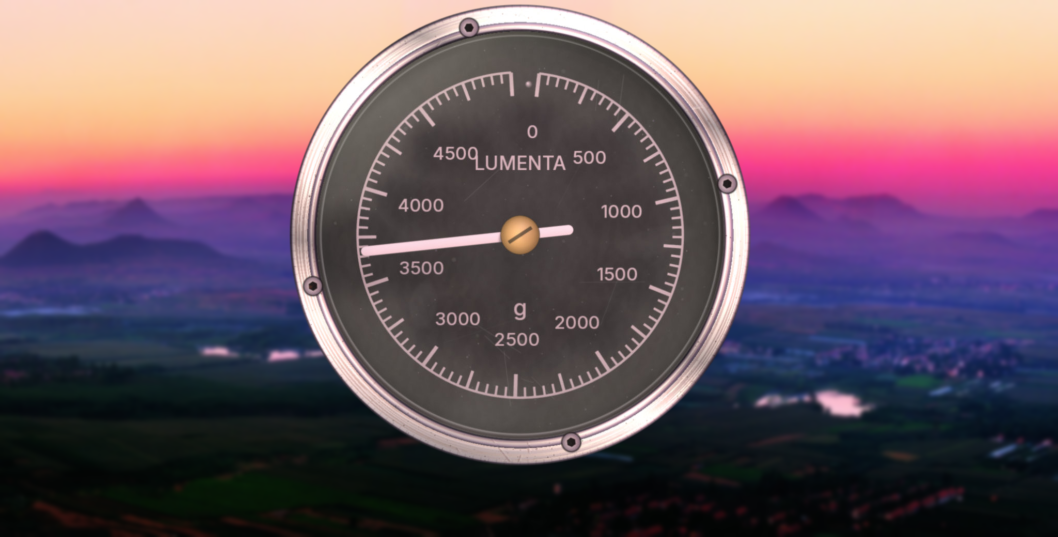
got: 3675 g
